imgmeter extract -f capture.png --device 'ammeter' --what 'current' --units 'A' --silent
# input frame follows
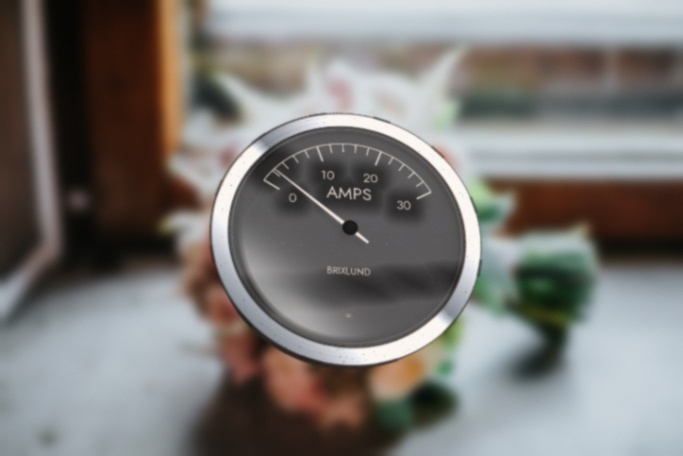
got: 2 A
